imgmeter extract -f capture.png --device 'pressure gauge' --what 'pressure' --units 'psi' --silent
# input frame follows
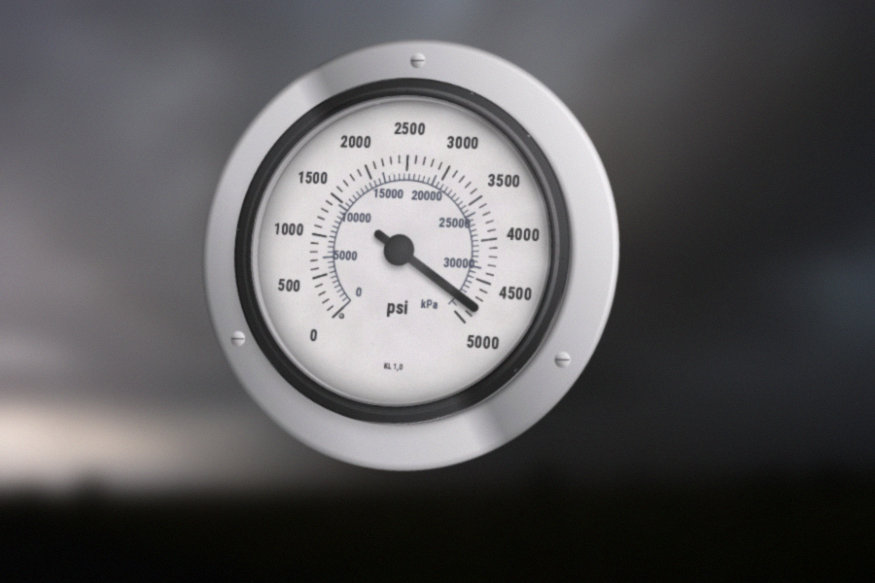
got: 4800 psi
